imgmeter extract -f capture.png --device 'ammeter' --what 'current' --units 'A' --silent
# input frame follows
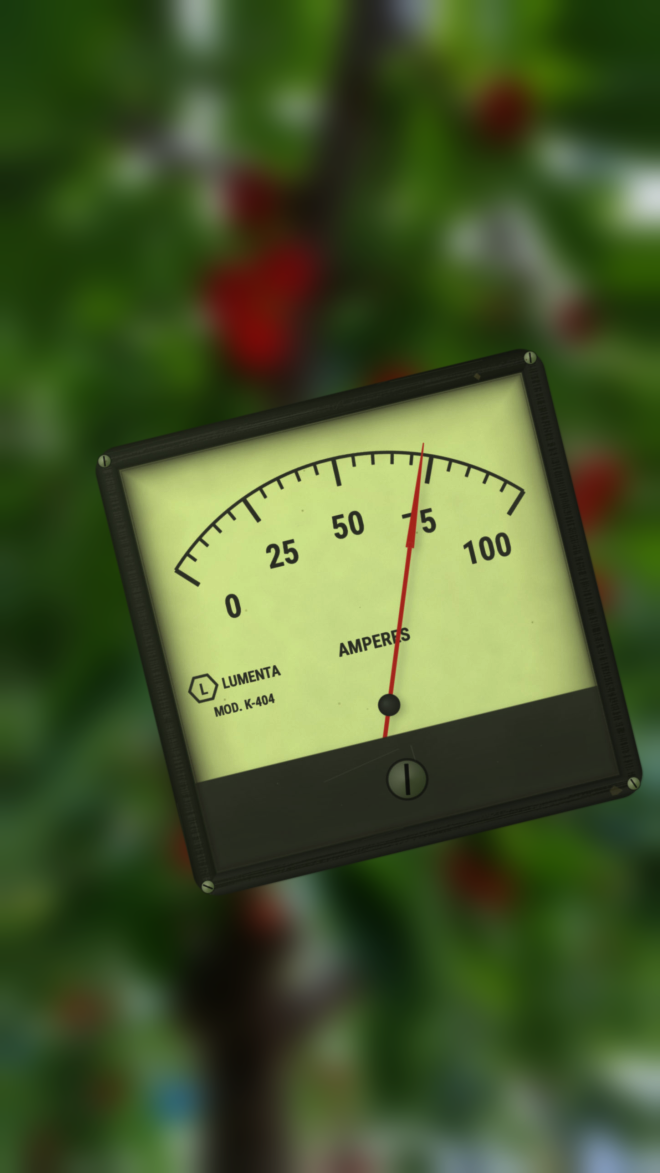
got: 72.5 A
